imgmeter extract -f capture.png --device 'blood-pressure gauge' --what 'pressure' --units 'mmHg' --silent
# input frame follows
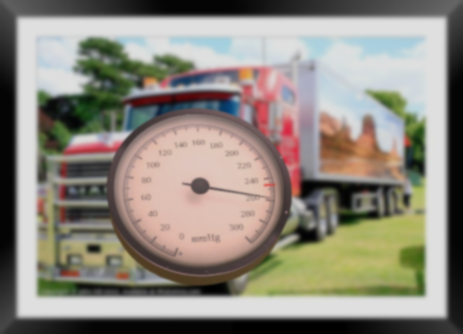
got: 260 mmHg
